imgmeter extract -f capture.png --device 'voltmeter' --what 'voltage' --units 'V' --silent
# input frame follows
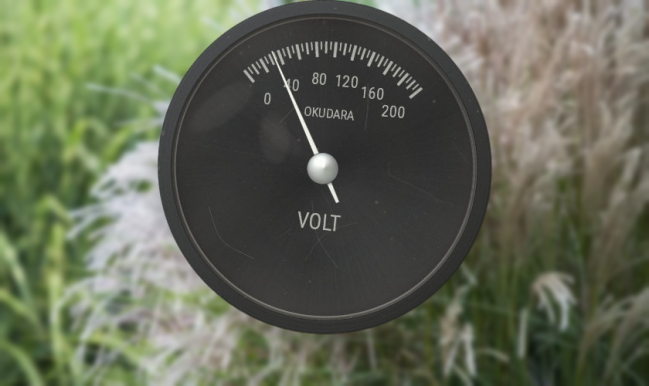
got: 35 V
